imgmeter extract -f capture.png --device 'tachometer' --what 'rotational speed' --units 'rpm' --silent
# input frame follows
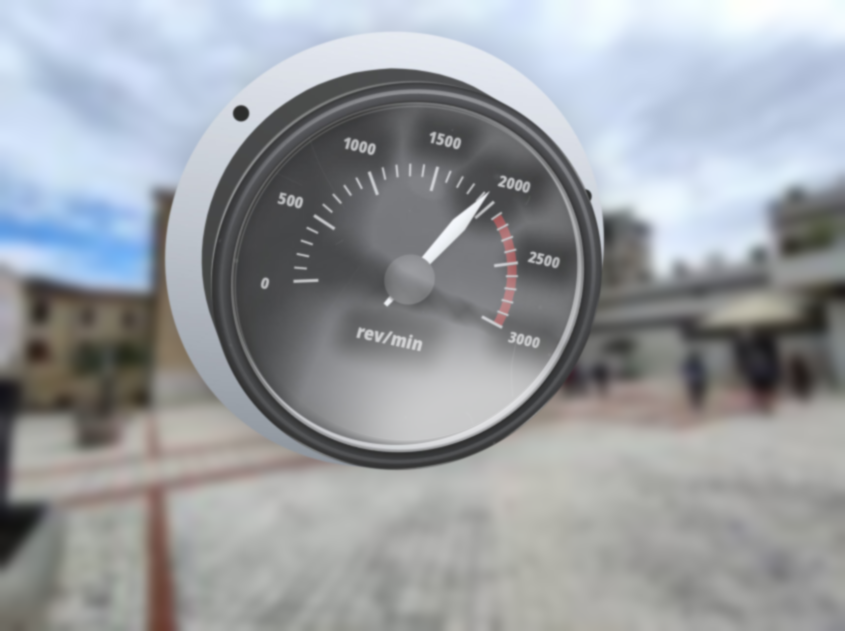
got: 1900 rpm
